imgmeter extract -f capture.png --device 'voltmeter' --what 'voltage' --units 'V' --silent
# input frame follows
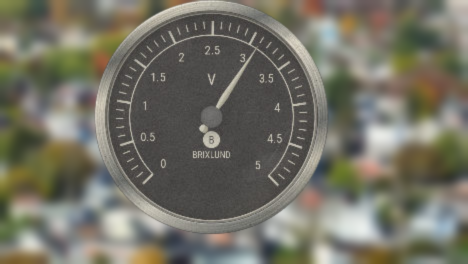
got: 3.1 V
